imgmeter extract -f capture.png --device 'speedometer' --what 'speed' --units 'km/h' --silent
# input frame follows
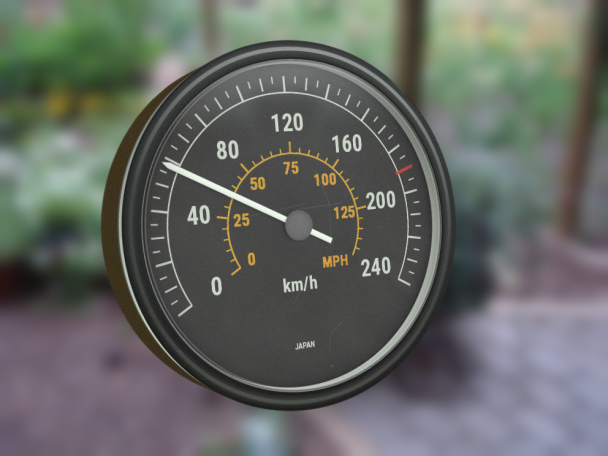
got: 57.5 km/h
